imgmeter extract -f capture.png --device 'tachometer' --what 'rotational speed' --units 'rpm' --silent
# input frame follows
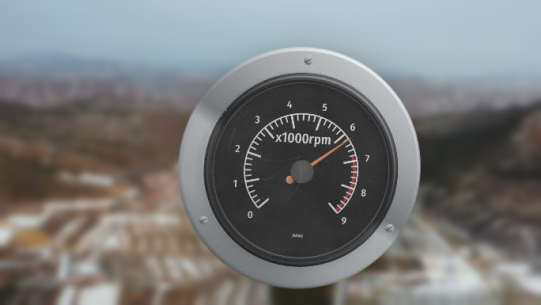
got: 6200 rpm
